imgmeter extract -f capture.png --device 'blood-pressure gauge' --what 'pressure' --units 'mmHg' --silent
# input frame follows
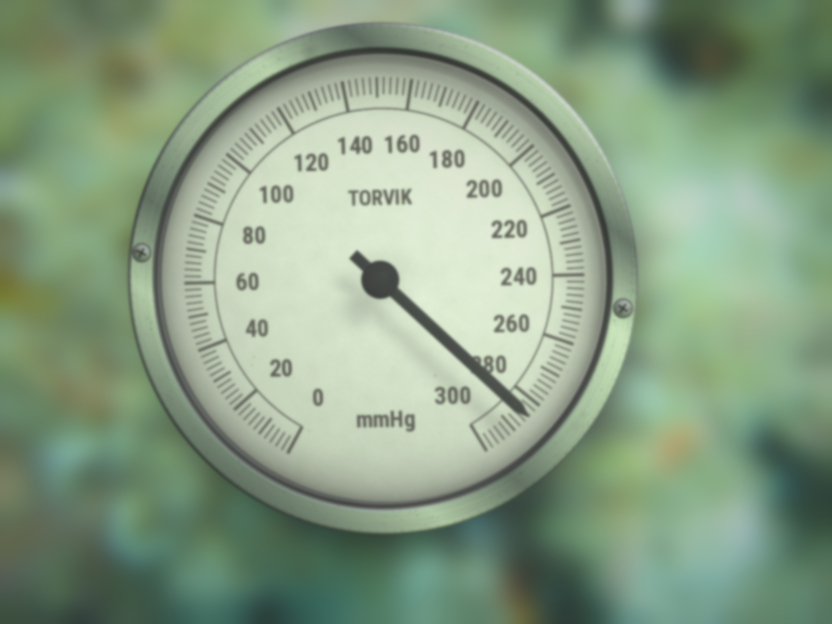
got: 284 mmHg
